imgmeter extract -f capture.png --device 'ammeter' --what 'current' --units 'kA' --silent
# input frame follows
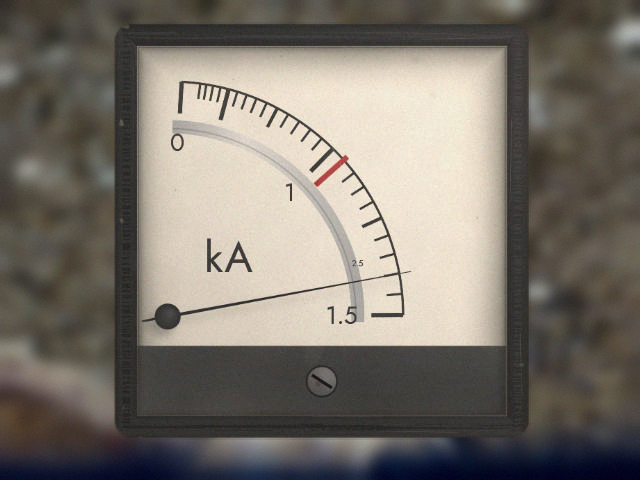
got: 1.4 kA
